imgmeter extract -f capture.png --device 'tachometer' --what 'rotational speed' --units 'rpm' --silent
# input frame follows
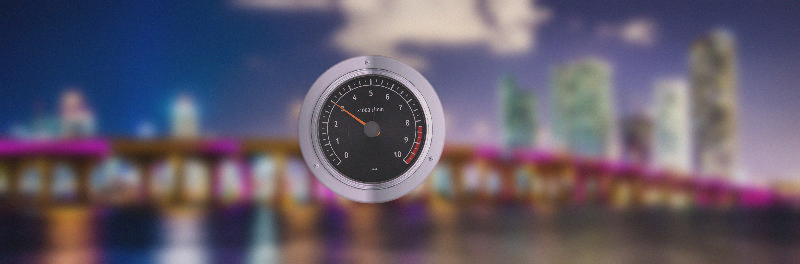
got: 3000 rpm
